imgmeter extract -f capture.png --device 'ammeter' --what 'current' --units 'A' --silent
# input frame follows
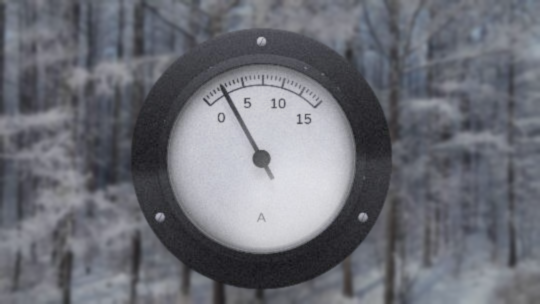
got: 2.5 A
